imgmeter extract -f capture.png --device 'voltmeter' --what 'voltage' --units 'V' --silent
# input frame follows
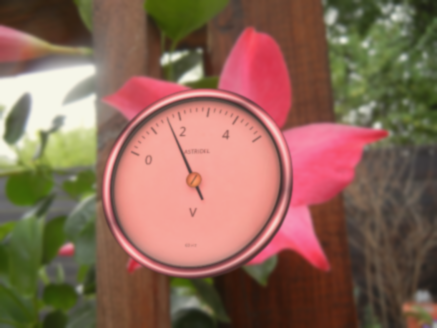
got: 1.6 V
